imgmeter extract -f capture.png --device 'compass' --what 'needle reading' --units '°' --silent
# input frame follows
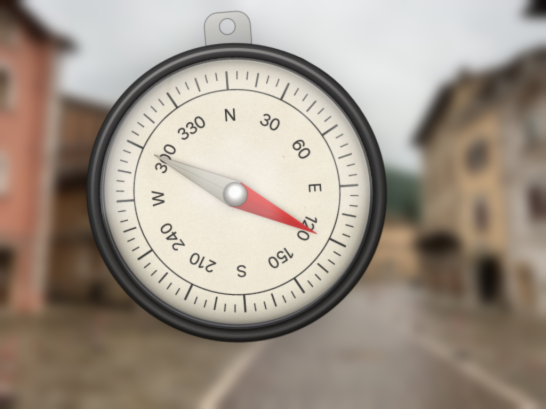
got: 120 °
